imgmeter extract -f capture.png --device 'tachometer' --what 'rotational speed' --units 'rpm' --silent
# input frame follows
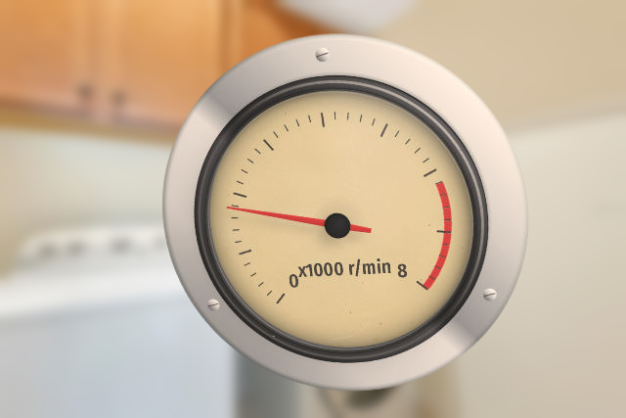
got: 1800 rpm
